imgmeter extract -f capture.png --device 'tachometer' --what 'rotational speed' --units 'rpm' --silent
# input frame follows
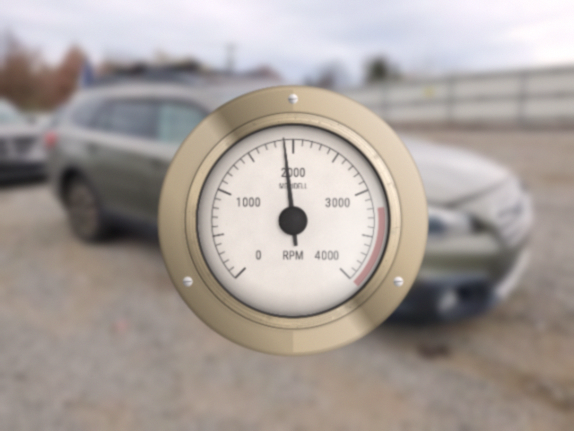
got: 1900 rpm
